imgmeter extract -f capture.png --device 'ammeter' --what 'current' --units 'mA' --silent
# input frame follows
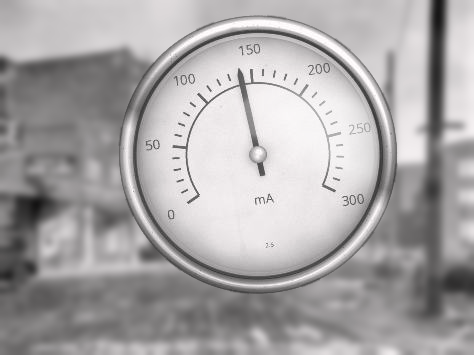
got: 140 mA
